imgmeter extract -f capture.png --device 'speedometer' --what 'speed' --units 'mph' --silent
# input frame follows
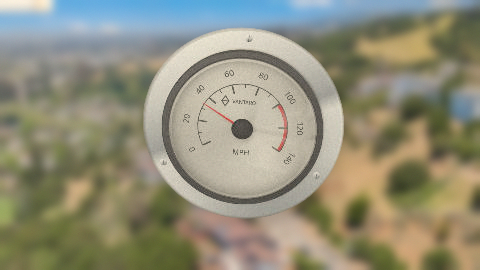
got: 35 mph
